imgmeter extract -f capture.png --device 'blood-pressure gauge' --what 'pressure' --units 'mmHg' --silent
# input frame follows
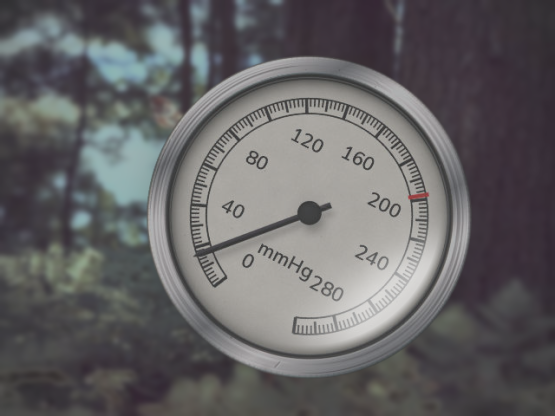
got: 16 mmHg
